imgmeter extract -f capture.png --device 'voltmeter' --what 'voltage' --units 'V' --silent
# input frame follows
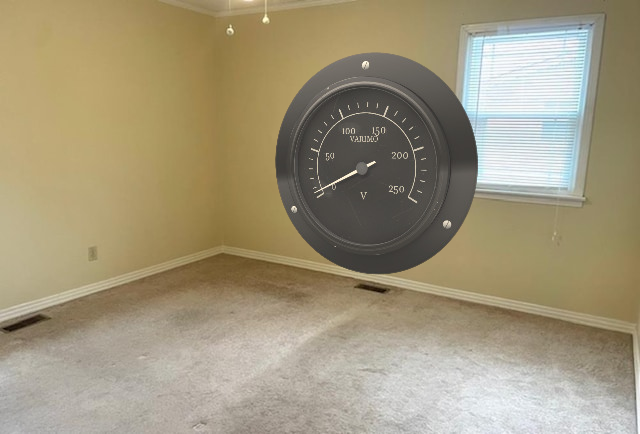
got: 5 V
